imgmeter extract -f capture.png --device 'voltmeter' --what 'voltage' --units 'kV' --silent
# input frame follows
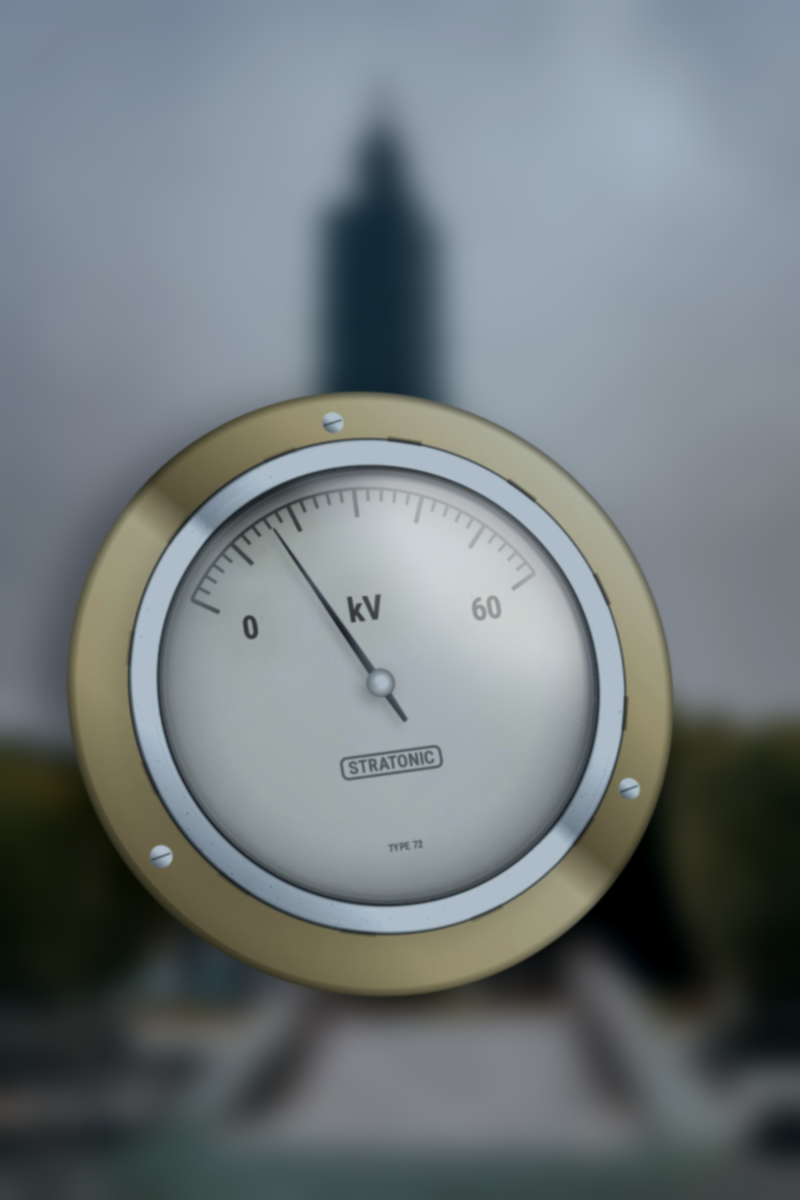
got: 16 kV
